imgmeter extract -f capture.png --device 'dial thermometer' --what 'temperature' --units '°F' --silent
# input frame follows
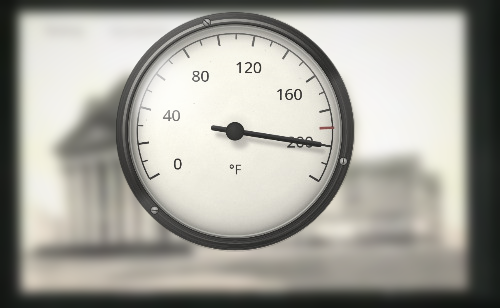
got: 200 °F
